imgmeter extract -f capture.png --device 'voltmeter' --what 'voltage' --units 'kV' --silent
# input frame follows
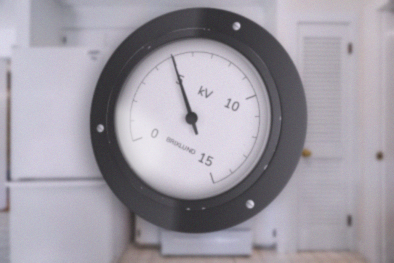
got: 5 kV
